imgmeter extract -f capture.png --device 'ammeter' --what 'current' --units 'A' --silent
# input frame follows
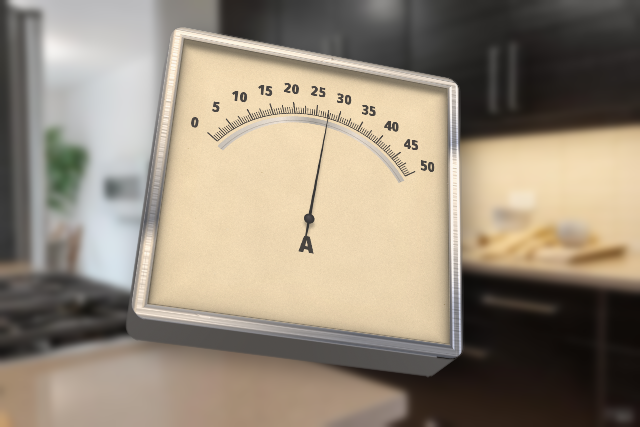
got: 27.5 A
